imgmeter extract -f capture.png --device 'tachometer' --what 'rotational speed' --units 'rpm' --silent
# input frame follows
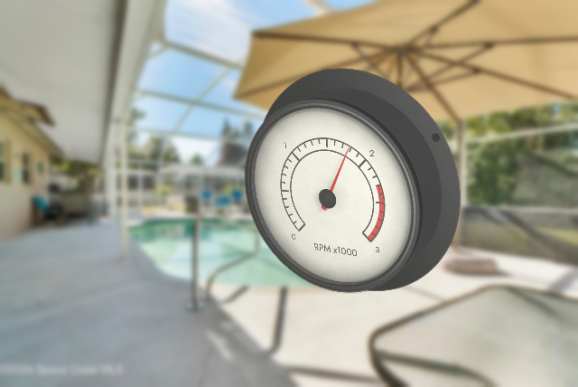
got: 1800 rpm
